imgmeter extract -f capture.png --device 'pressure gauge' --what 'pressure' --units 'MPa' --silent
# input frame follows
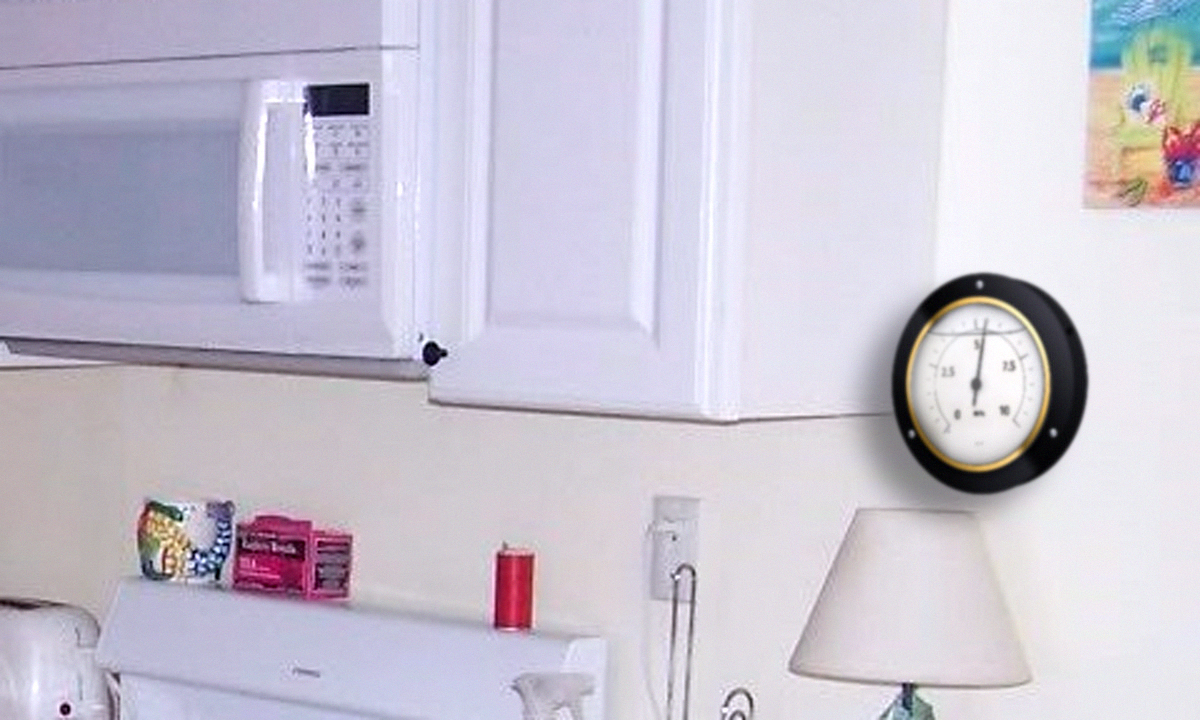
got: 5.5 MPa
